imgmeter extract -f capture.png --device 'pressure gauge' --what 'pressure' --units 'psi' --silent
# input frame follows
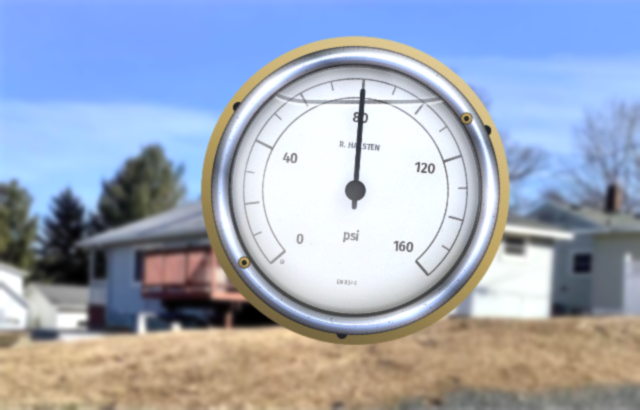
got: 80 psi
